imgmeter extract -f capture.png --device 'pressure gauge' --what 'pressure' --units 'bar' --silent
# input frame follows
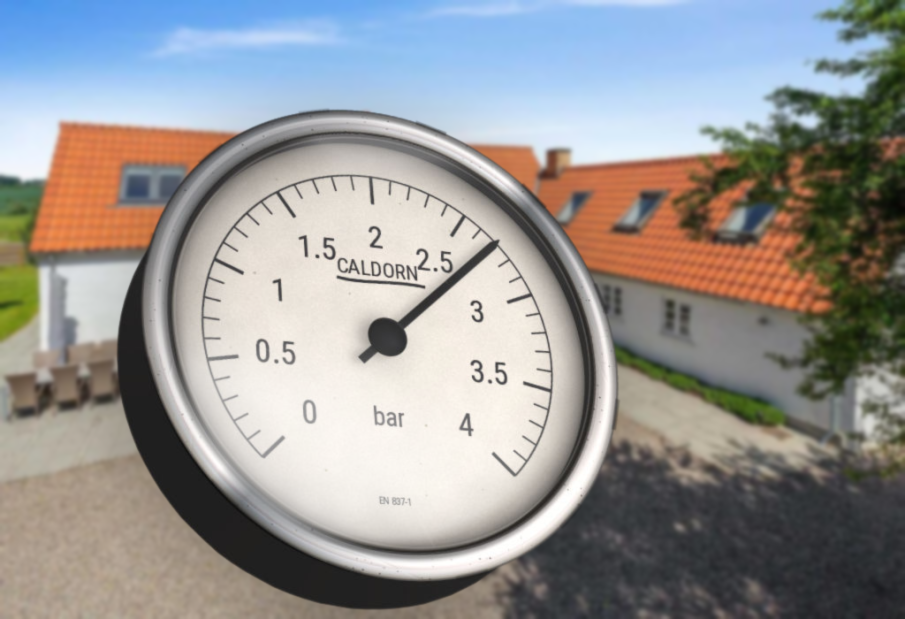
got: 2.7 bar
